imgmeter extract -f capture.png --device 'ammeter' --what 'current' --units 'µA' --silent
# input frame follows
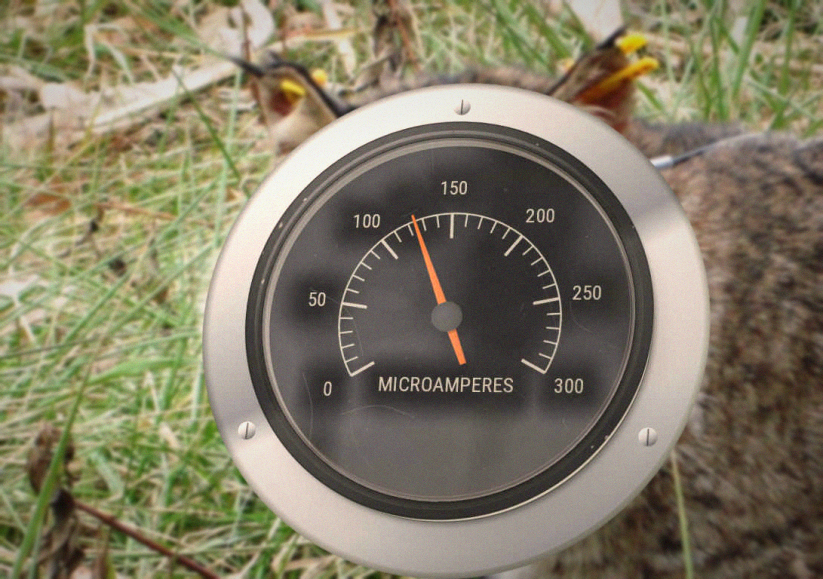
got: 125 µA
